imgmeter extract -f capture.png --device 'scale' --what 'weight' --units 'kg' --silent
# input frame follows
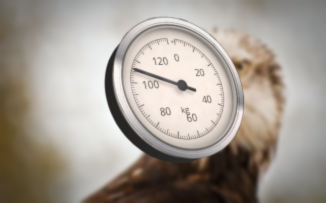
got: 105 kg
